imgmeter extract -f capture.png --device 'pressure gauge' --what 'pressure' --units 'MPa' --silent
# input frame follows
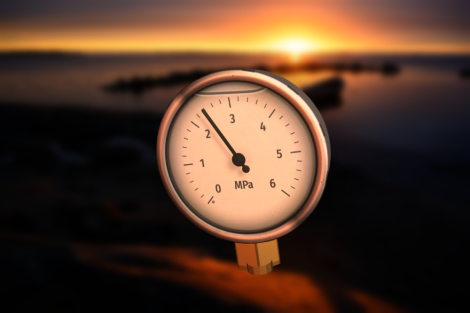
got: 2.4 MPa
